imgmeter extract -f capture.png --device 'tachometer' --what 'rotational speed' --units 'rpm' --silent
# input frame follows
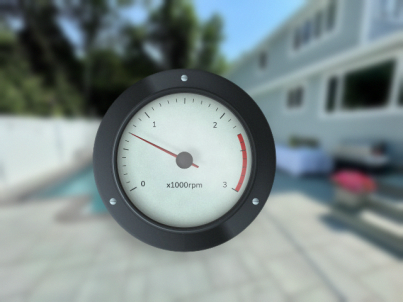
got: 700 rpm
